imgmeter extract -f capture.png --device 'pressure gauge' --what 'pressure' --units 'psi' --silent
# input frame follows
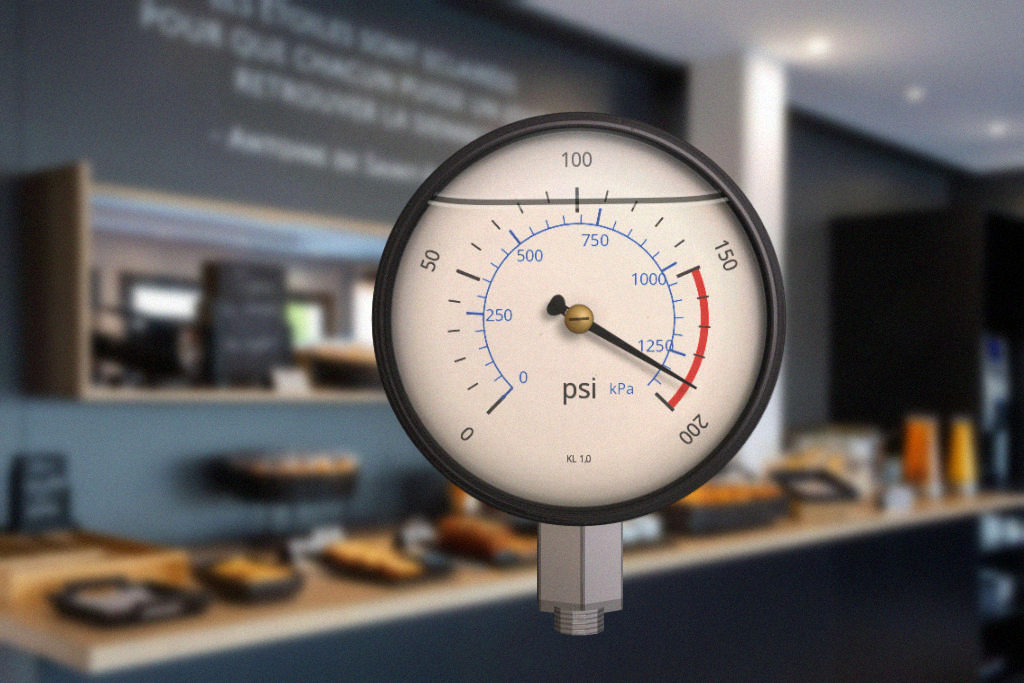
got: 190 psi
